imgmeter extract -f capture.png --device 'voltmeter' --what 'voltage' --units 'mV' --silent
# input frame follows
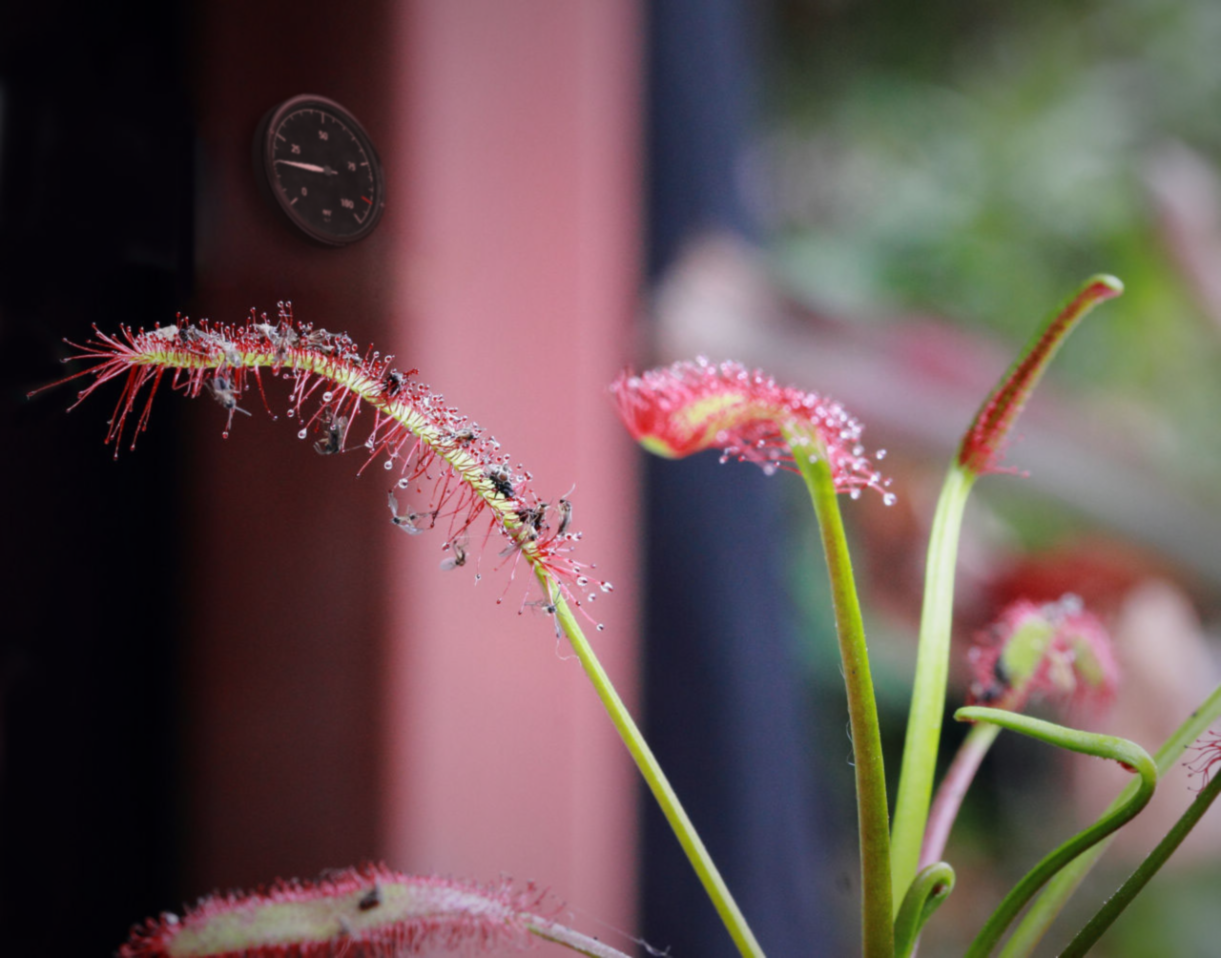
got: 15 mV
